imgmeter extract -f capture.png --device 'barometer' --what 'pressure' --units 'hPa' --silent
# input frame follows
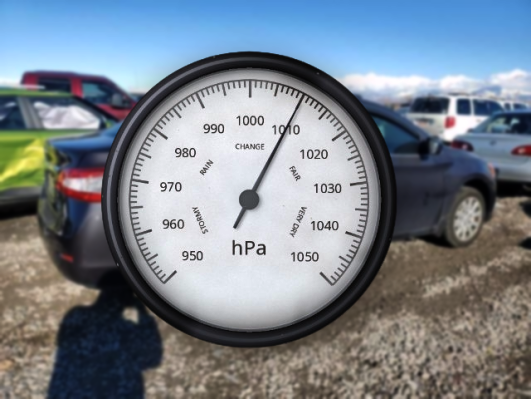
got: 1010 hPa
